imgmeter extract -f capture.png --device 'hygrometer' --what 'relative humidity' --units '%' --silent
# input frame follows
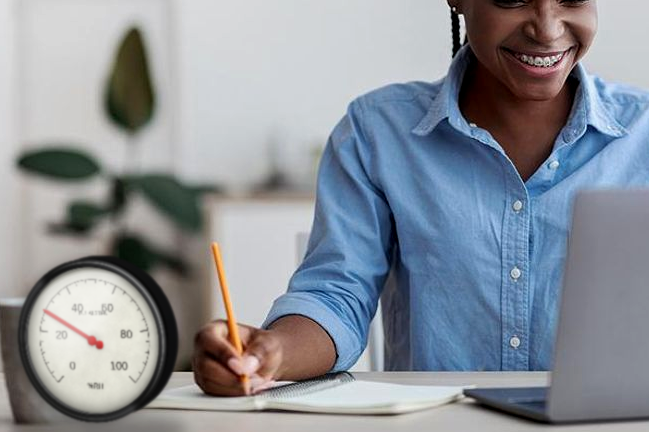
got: 28 %
